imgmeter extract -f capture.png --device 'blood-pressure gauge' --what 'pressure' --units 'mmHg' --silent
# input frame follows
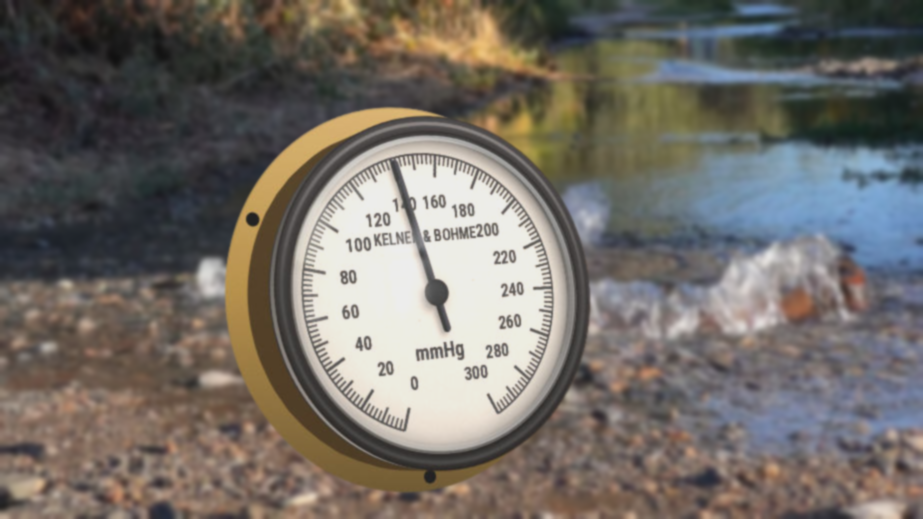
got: 140 mmHg
